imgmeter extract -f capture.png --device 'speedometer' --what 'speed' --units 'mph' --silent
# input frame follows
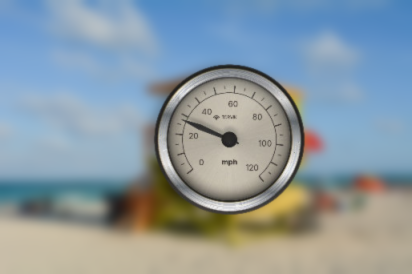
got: 27.5 mph
